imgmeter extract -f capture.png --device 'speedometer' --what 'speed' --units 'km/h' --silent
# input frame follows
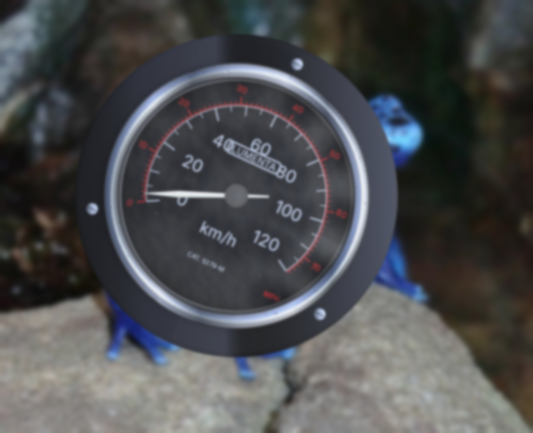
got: 2.5 km/h
